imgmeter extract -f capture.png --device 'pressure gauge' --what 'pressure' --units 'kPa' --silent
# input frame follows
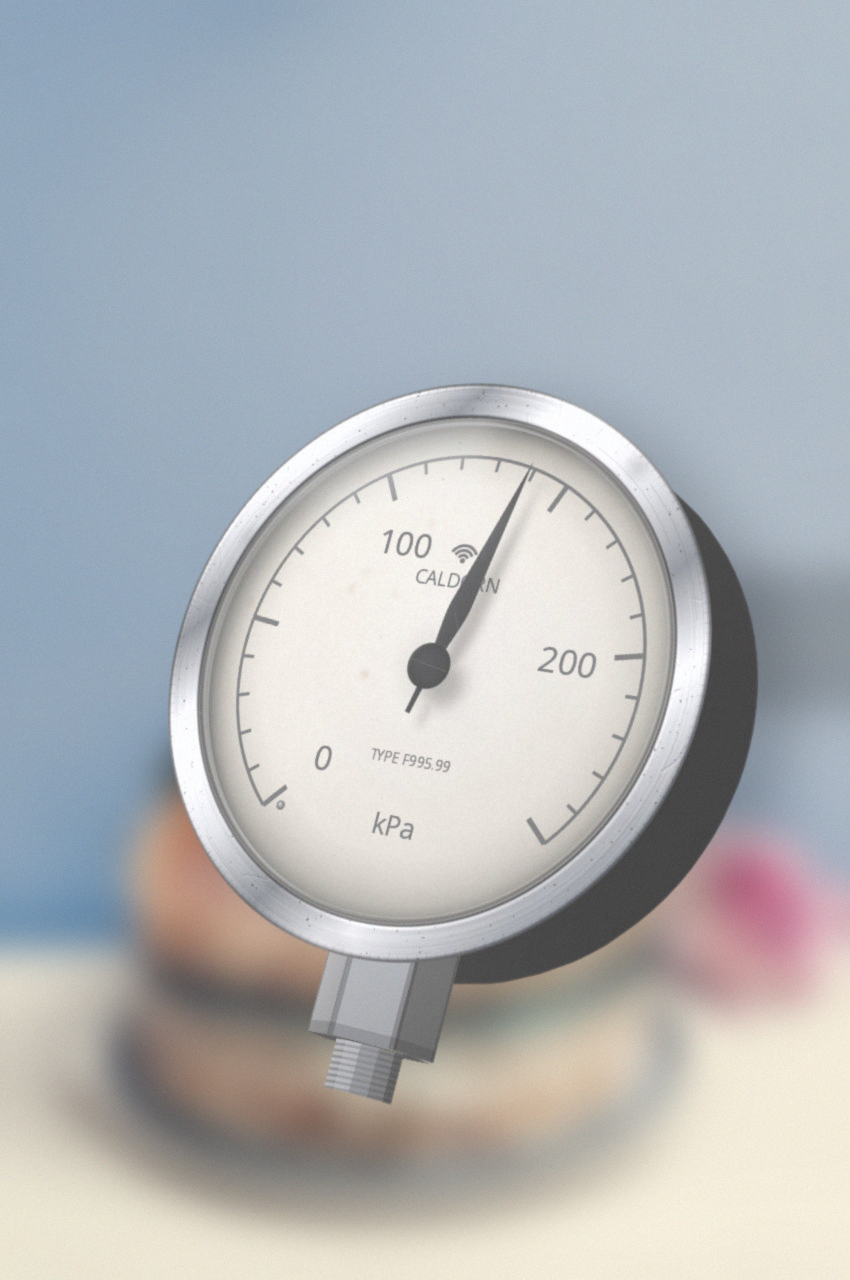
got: 140 kPa
